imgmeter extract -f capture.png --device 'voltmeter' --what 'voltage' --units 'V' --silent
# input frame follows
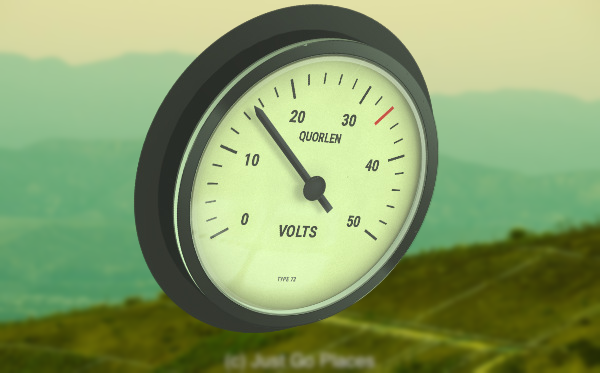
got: 15 V
